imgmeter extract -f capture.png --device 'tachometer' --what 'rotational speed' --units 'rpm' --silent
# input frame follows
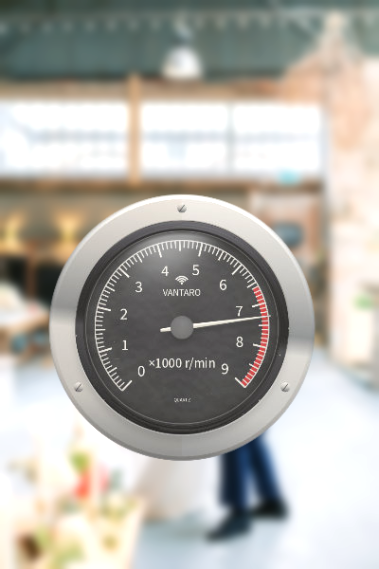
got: 7300 rpm
